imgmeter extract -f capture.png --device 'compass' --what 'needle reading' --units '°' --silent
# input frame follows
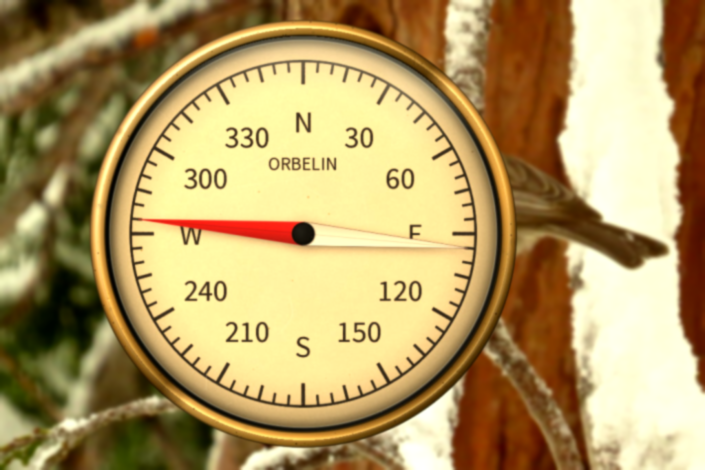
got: 275 °
